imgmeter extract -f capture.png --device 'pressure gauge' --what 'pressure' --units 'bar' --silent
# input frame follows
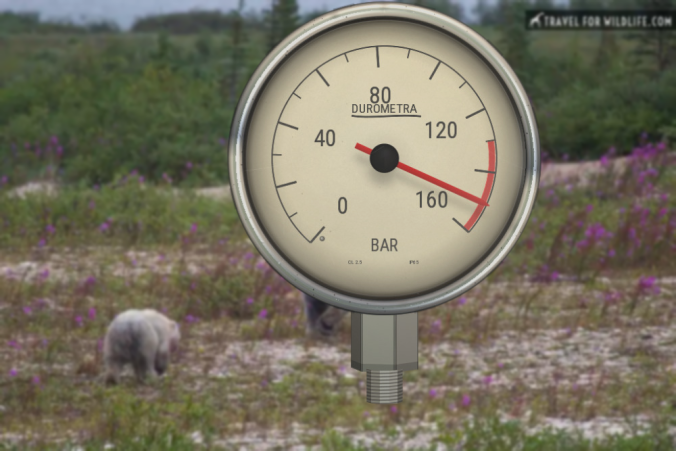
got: 150 bar
